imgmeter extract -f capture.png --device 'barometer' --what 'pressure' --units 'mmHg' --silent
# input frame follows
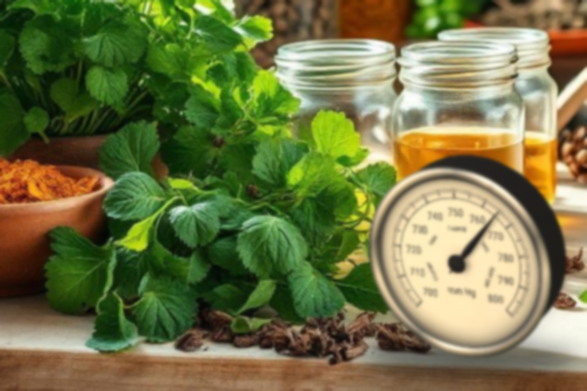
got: 765 mmHg
